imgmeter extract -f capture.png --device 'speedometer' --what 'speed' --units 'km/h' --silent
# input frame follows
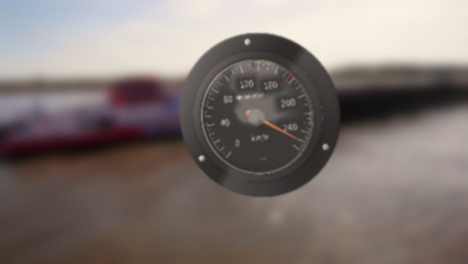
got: 250 km/h
